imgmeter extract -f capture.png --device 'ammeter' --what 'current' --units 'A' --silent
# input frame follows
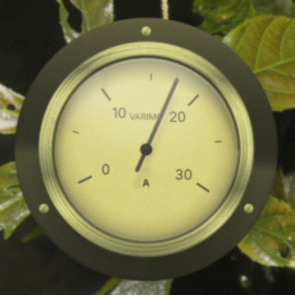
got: 17.5 A
